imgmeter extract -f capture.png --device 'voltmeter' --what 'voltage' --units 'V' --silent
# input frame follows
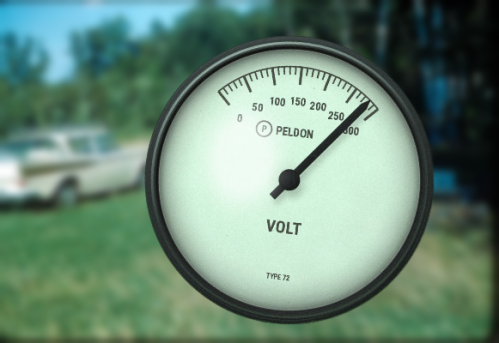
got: 280 V
